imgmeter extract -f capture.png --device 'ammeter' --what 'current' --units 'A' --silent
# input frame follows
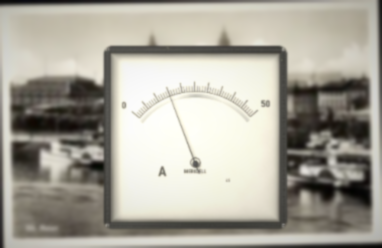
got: 15 A
